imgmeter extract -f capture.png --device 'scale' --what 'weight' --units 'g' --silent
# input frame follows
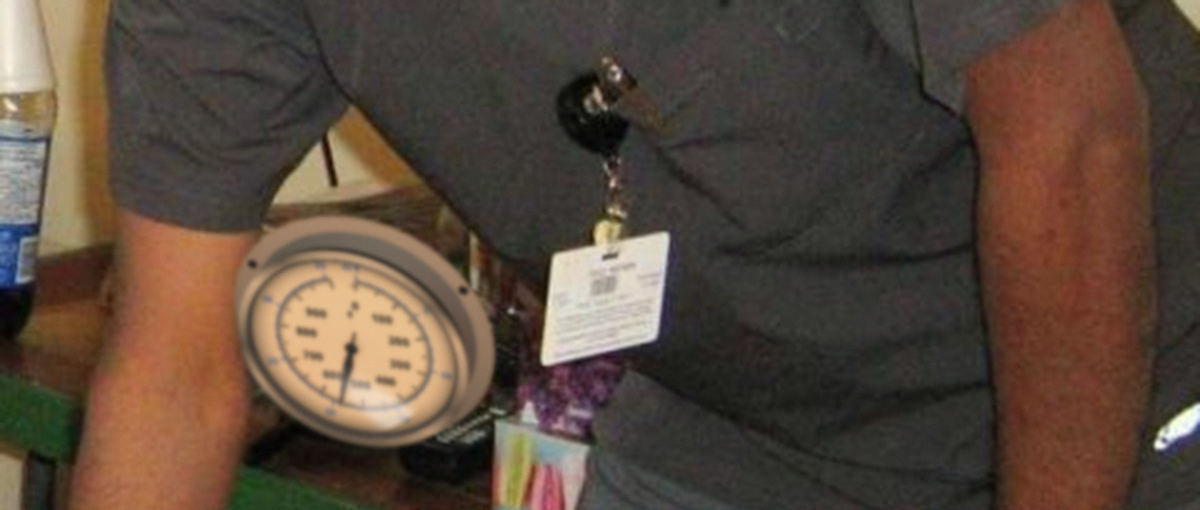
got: 550 g
